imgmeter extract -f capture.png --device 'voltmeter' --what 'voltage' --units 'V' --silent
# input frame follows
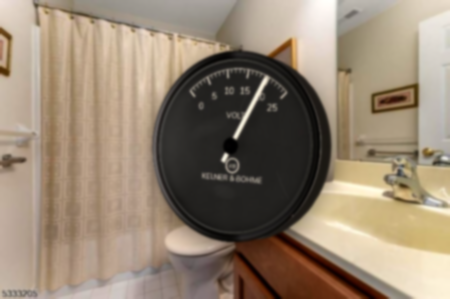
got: 20 V
